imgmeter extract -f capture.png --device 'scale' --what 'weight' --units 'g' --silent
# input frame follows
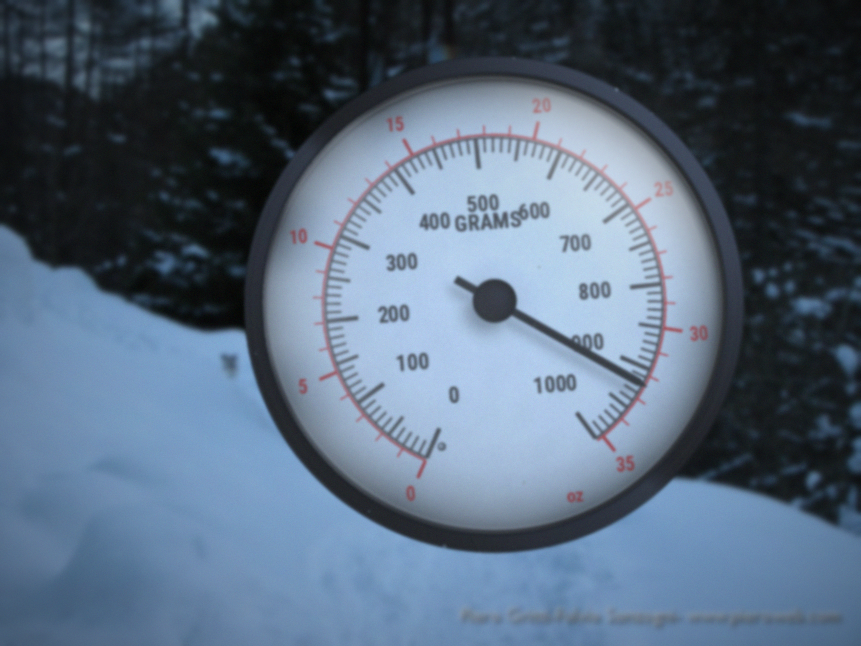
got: 920 g
